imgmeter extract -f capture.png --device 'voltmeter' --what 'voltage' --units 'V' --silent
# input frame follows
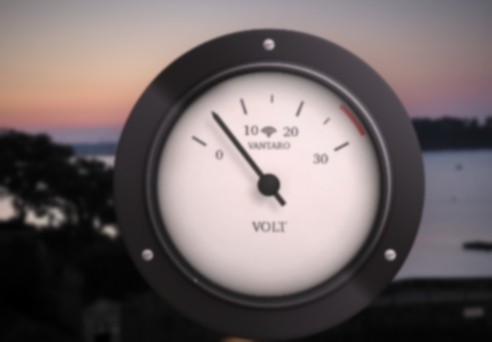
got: 5 V
